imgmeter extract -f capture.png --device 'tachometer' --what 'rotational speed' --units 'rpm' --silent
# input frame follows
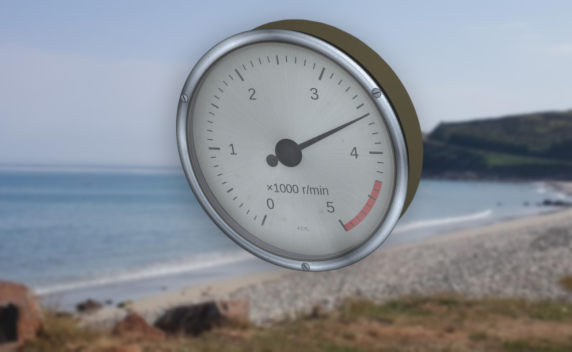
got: 3600 rpm
